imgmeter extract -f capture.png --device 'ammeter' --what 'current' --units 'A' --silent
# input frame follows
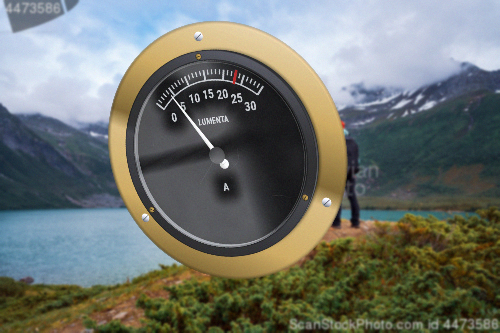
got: 5 A
